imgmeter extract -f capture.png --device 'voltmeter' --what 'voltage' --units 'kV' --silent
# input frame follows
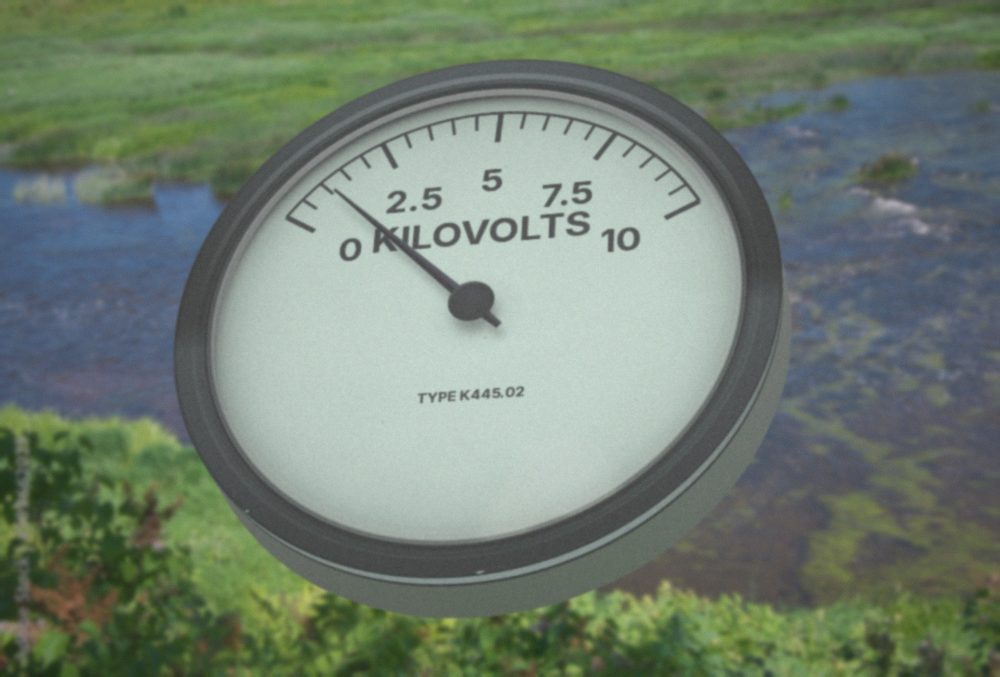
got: 1 kV
